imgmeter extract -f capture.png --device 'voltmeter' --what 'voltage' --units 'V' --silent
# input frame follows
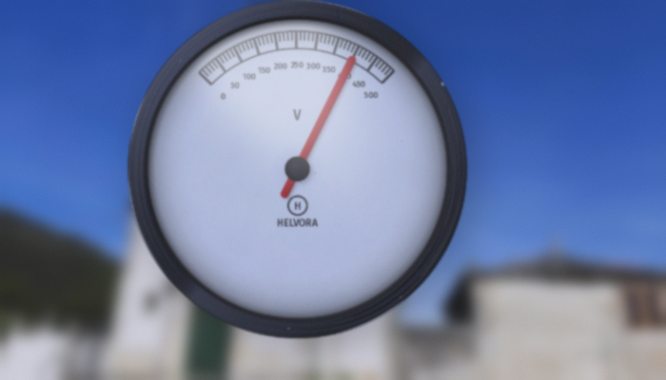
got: 400 V
